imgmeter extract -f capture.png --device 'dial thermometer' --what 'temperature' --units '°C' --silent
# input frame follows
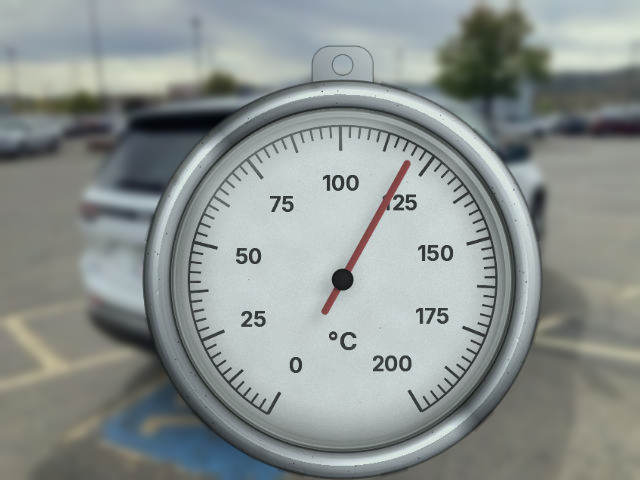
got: 120 °C
